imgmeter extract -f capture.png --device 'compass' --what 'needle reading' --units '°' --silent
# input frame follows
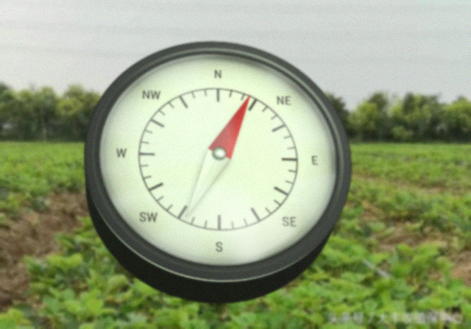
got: 25 °
